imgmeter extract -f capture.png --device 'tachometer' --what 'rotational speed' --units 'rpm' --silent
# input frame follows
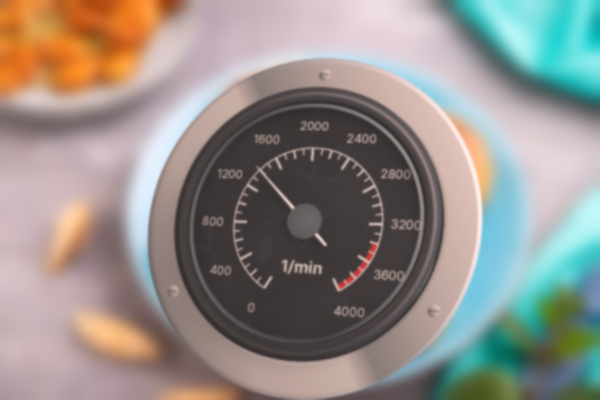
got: 1400 rpm
